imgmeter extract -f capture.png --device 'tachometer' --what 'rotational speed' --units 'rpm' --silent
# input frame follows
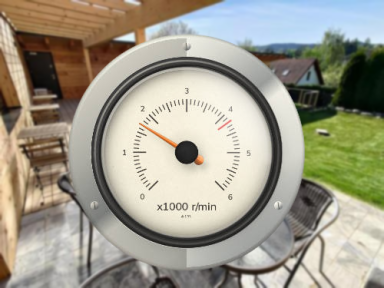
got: 1700 rpm
